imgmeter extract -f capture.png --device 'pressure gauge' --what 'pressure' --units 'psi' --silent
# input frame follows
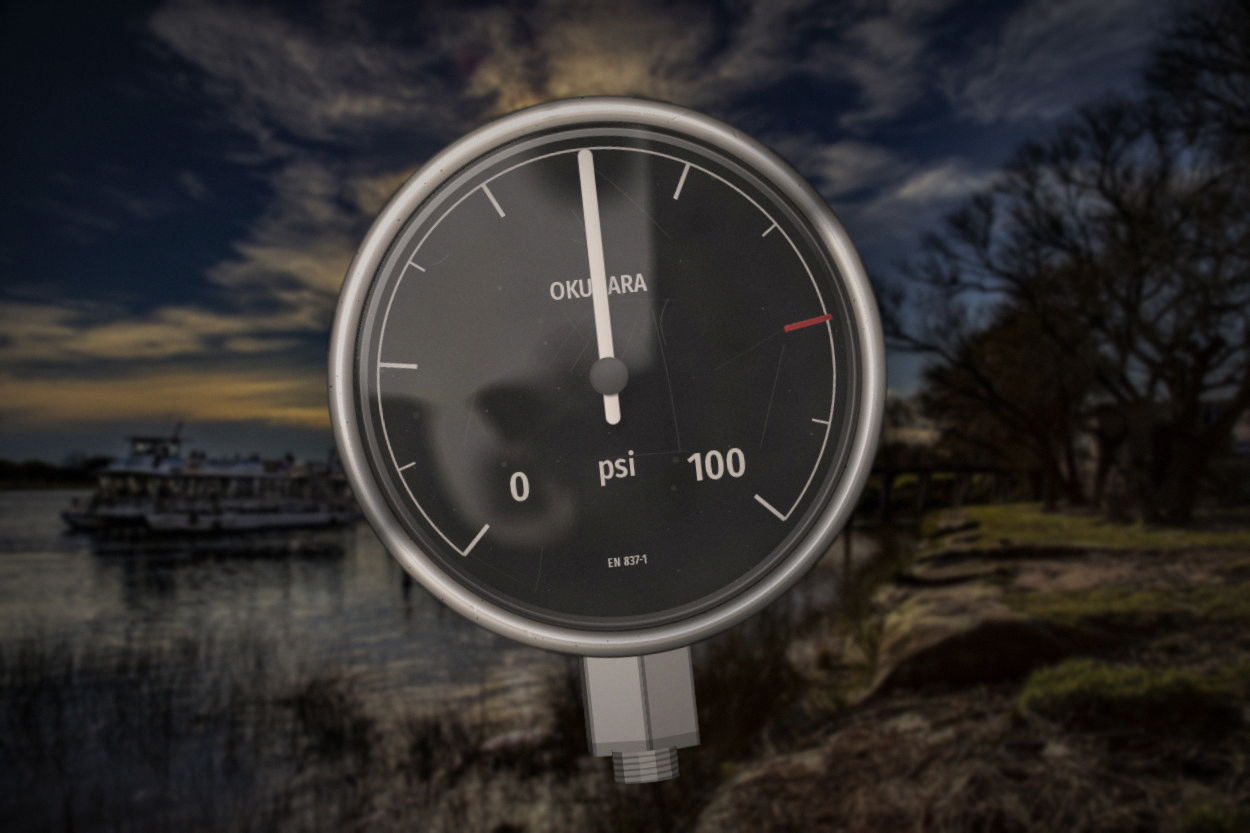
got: 50 psi
